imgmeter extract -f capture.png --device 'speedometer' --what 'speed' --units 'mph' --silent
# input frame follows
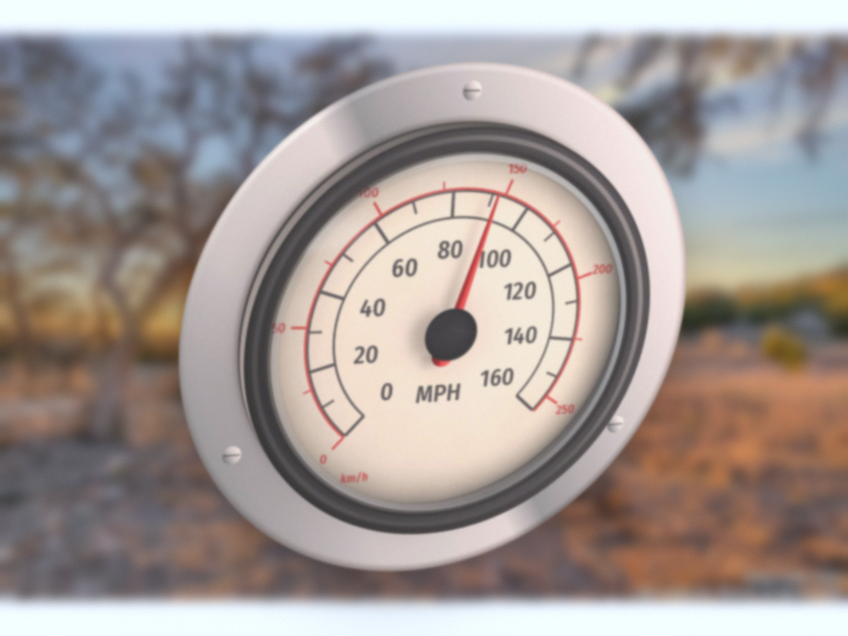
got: 90 mph
